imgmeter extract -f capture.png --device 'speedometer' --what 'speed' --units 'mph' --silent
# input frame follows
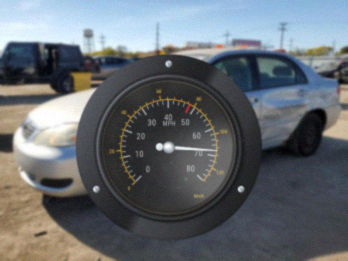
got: 68 mph
